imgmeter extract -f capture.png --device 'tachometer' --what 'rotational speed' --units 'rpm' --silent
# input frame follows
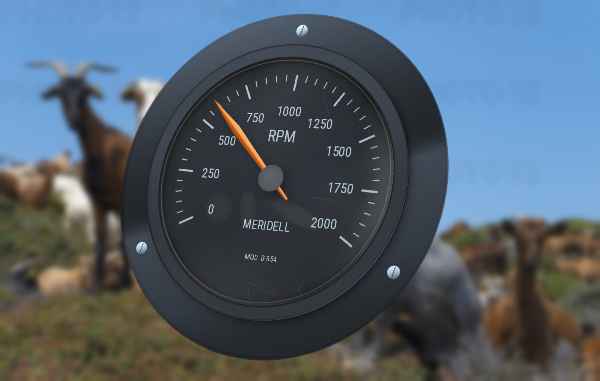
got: 600 rpm
